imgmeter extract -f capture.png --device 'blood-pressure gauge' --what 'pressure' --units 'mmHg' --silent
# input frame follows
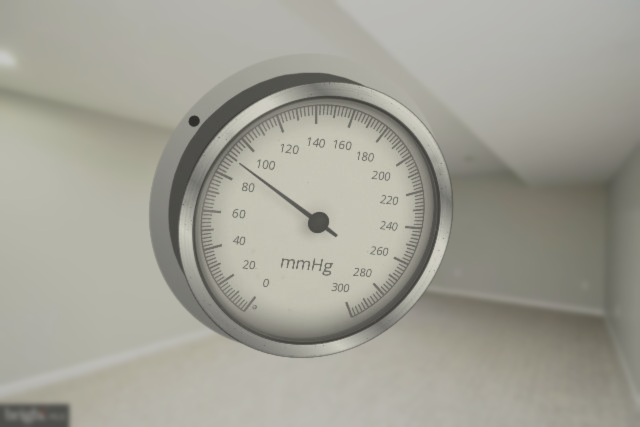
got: 90 mmHg
